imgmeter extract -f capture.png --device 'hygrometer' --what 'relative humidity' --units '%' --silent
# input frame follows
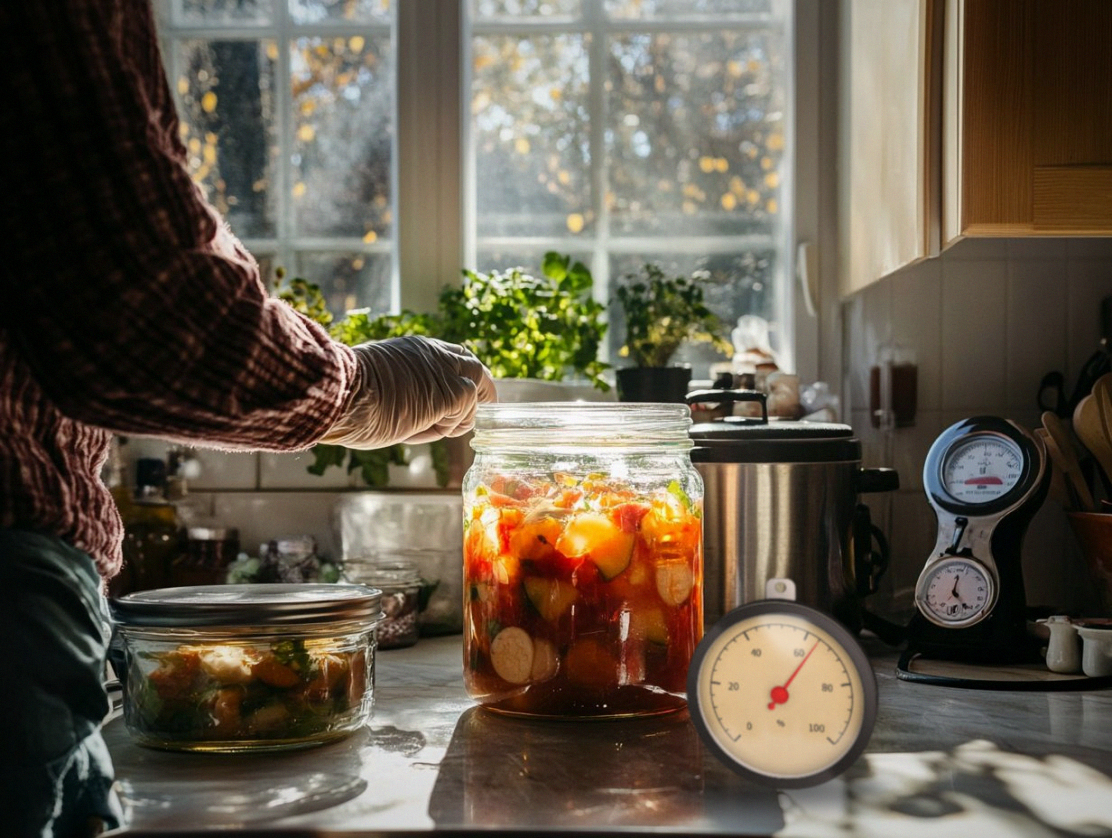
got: 64 %
